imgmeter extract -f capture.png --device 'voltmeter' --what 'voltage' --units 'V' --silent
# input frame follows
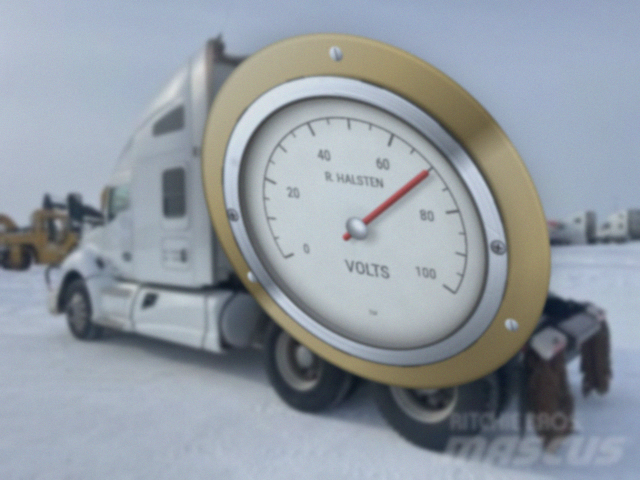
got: 70 V
